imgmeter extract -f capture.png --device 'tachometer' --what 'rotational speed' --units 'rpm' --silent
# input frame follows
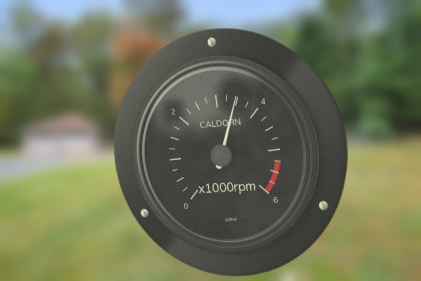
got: 3500 rpm
